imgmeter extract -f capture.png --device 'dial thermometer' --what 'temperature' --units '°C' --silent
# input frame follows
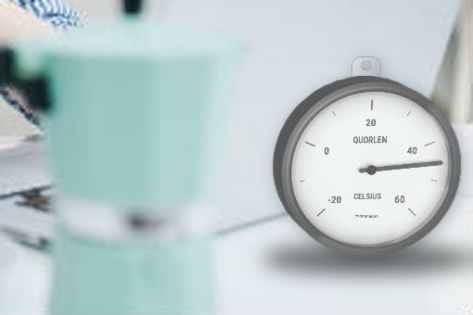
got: 45 °C
